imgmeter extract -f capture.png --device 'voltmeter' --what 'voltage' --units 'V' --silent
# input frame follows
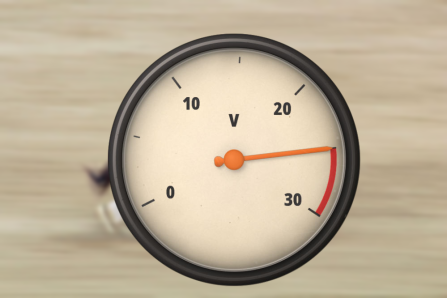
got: 25 V
